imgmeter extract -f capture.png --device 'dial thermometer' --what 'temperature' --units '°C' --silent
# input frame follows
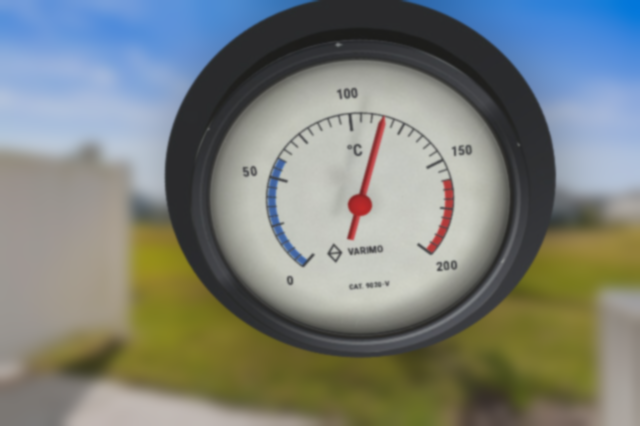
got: 115 °C
